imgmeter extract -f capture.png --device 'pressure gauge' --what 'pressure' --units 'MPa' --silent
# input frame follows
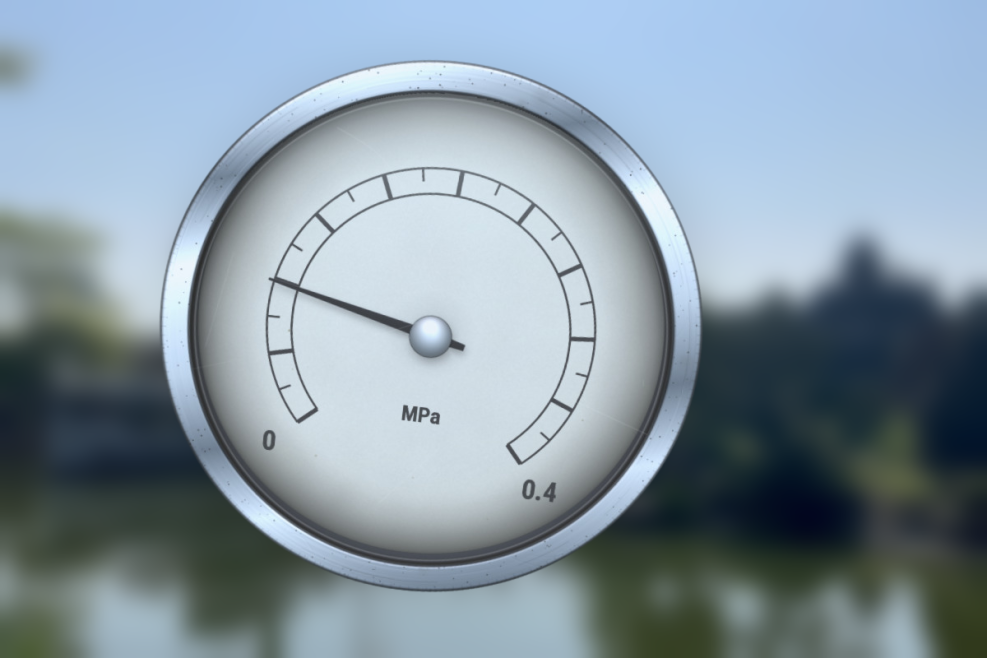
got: 0.08 MPa
